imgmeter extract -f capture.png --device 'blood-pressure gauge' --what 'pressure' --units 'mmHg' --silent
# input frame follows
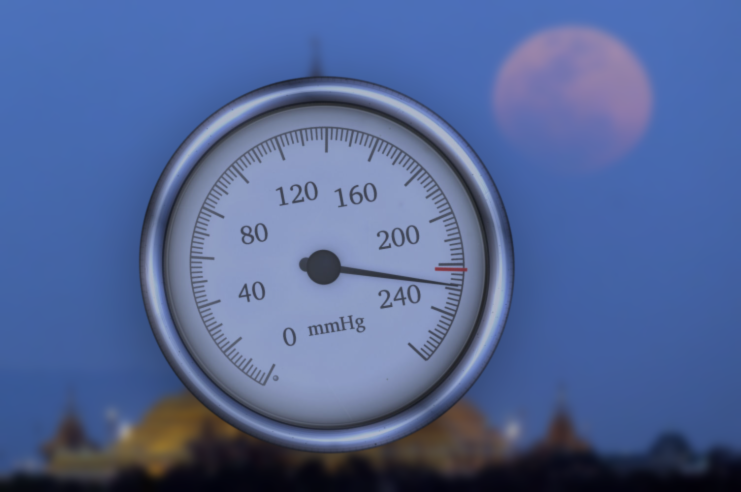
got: 228 mmHg
